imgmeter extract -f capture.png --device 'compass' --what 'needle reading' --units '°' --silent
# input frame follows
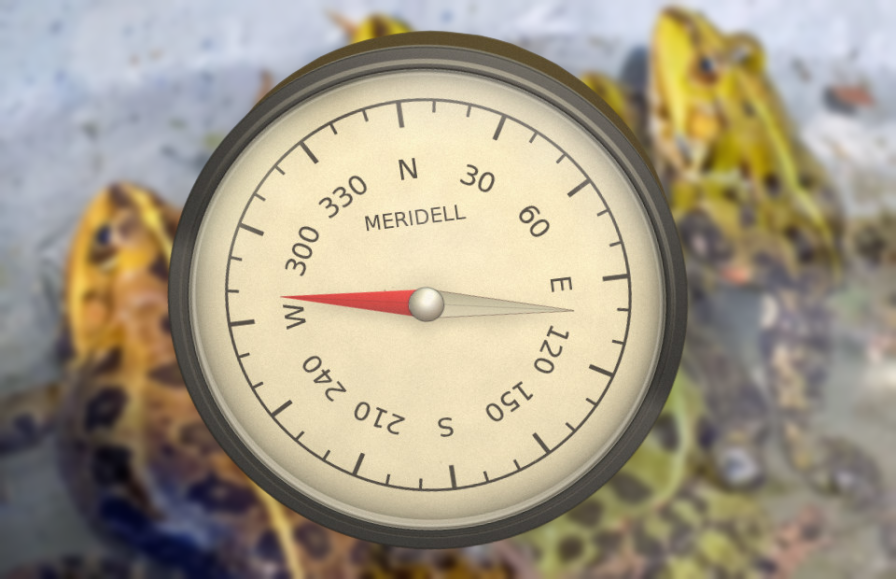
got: 280 °
